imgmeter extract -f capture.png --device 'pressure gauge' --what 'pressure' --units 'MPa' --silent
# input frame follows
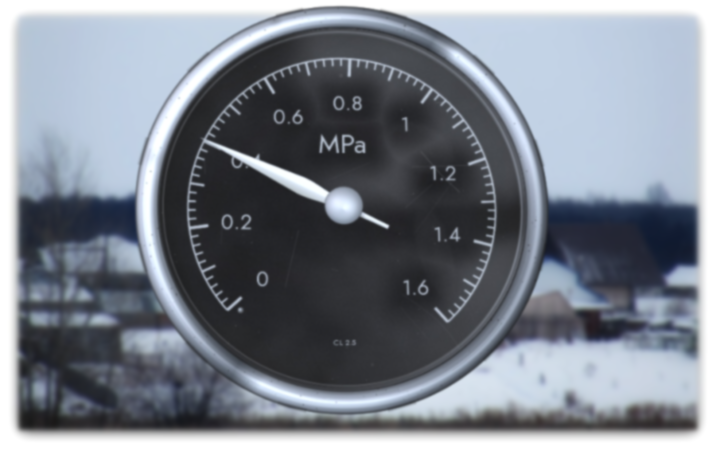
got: 0.4 MPa
